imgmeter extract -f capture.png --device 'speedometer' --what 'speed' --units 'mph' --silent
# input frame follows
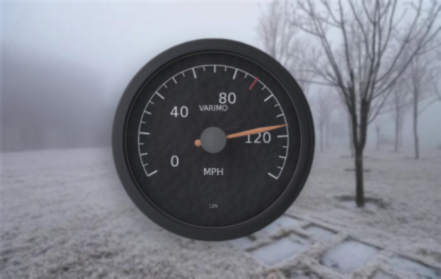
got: 115 mph
